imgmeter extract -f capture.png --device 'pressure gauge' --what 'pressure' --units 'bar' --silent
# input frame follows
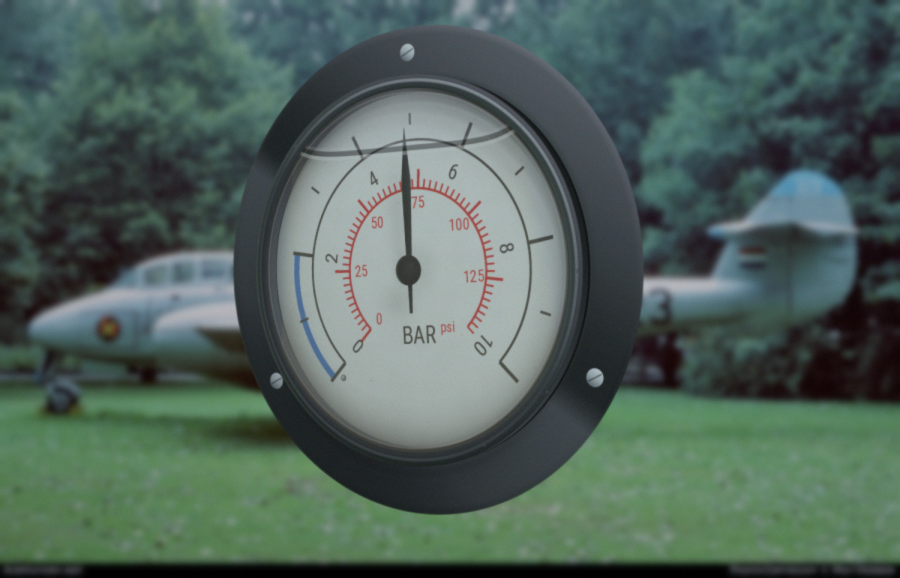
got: 5 bar
